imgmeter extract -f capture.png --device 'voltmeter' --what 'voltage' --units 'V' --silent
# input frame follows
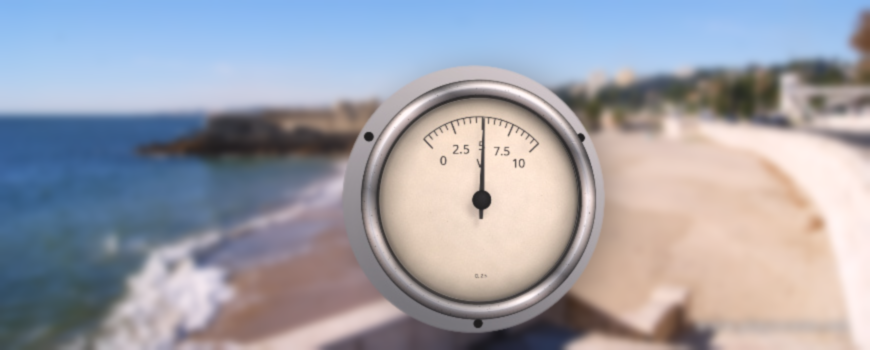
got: 5 V
